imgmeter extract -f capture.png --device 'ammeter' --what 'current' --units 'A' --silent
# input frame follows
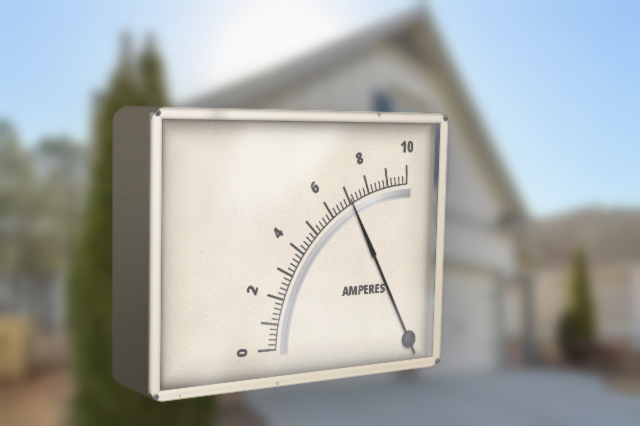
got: 7 A
